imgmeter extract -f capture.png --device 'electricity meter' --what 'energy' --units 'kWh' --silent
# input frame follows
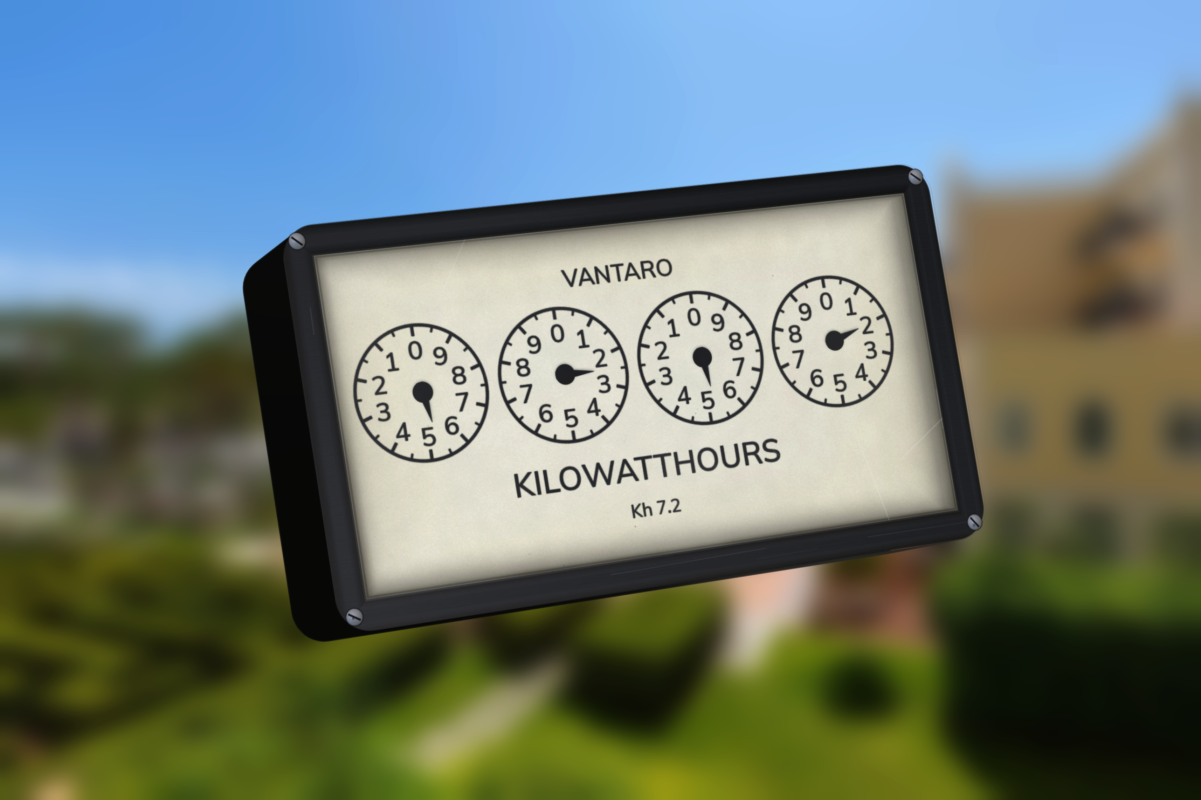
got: 5252 kWh
